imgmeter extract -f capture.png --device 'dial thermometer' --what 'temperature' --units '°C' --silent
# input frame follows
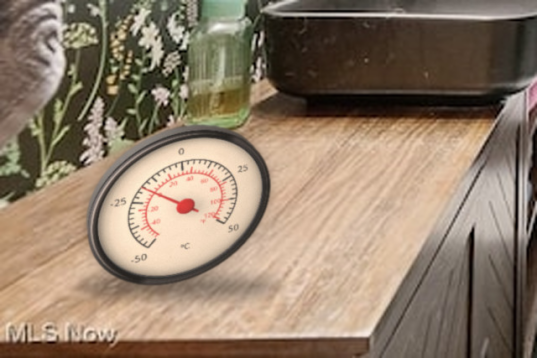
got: -17.5 °C
